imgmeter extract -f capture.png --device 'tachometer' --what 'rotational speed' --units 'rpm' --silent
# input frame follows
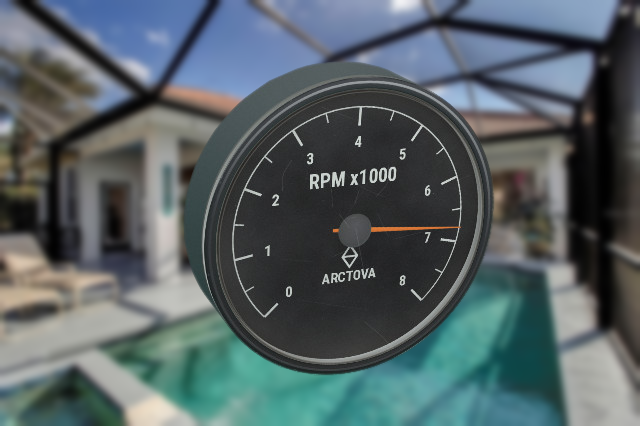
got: 6750 rpm
